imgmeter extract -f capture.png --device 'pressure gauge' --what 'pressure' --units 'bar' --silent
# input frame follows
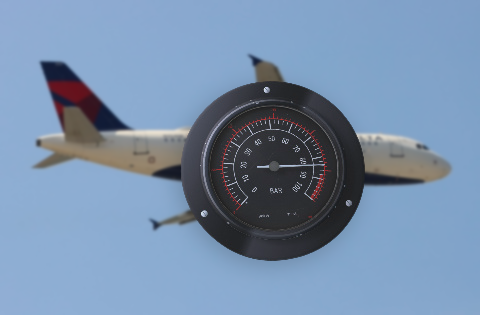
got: 84 bar
